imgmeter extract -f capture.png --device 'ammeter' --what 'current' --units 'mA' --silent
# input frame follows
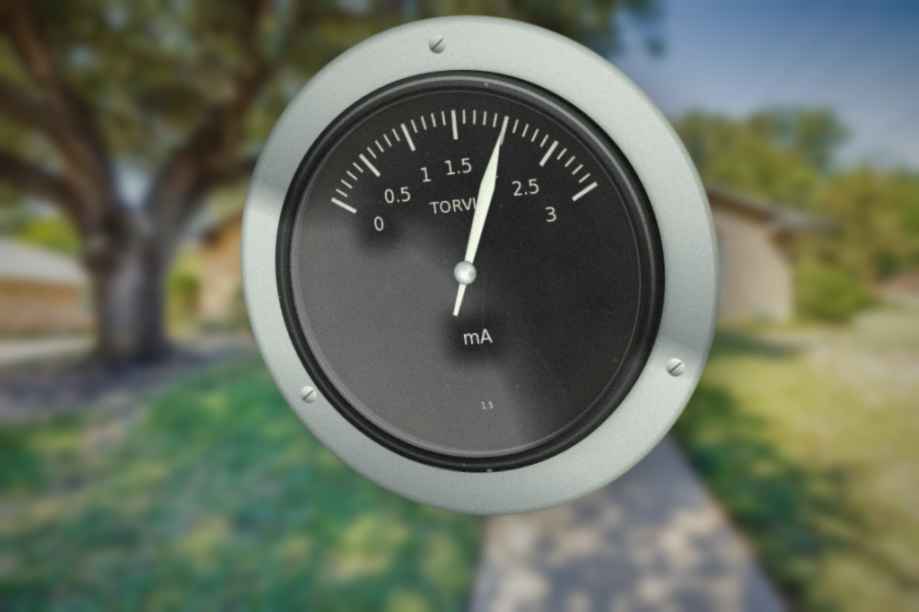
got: 2 mA
